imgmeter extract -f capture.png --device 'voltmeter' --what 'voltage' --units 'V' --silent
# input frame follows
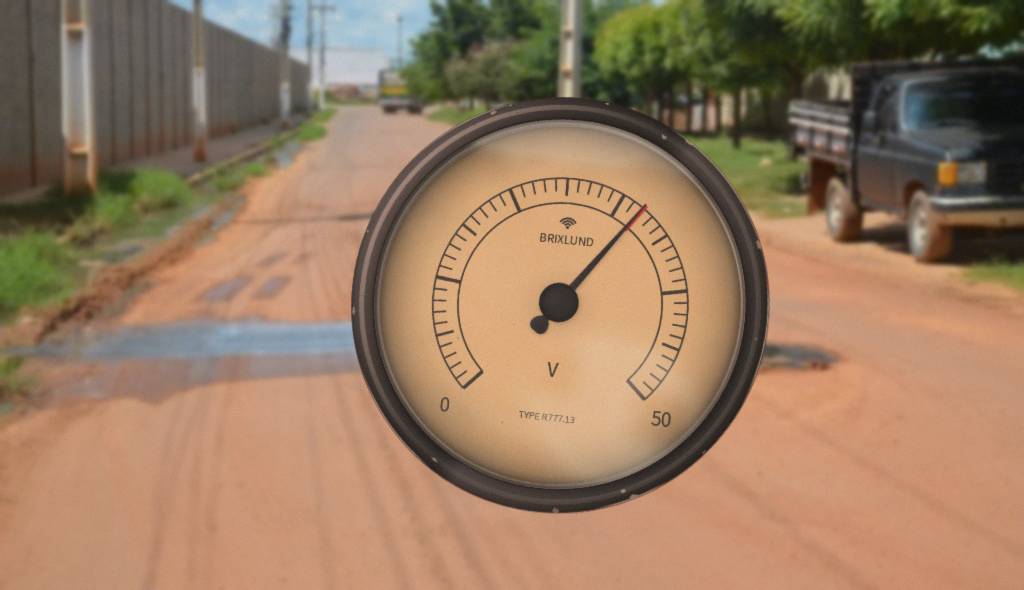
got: 32 V
